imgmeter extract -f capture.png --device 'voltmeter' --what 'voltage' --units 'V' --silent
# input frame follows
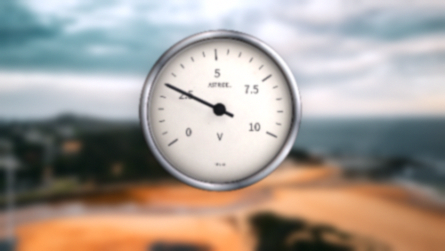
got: 2.5 V
